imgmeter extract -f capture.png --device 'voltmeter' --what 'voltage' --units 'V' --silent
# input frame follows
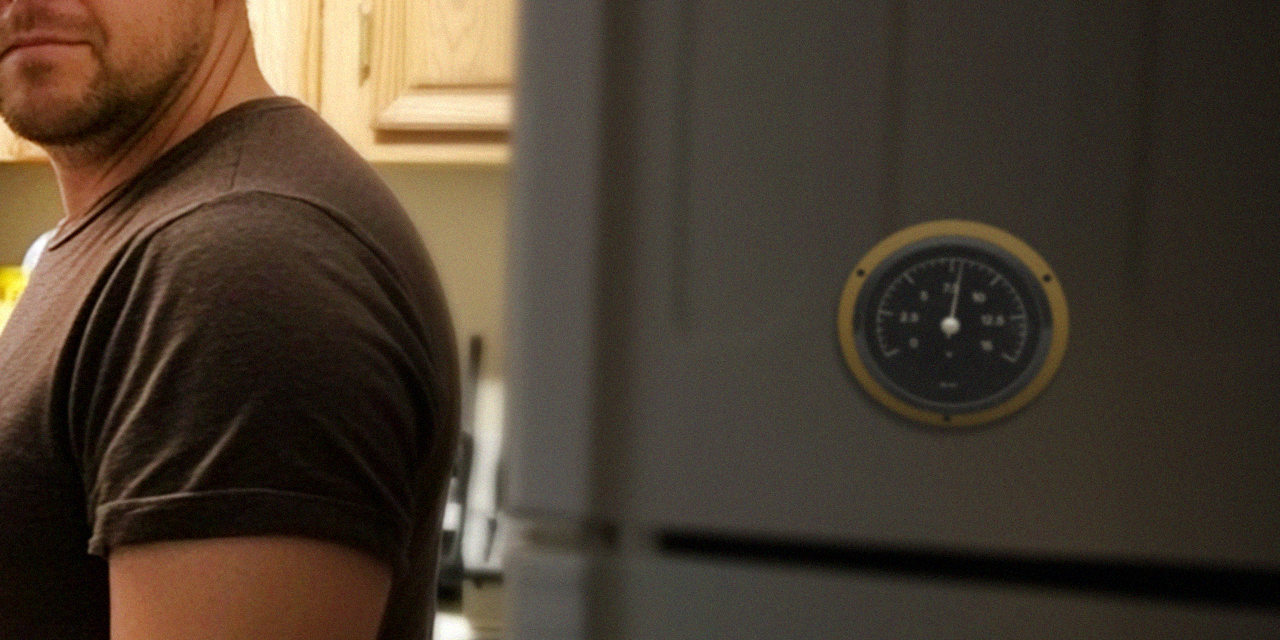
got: 8 V
